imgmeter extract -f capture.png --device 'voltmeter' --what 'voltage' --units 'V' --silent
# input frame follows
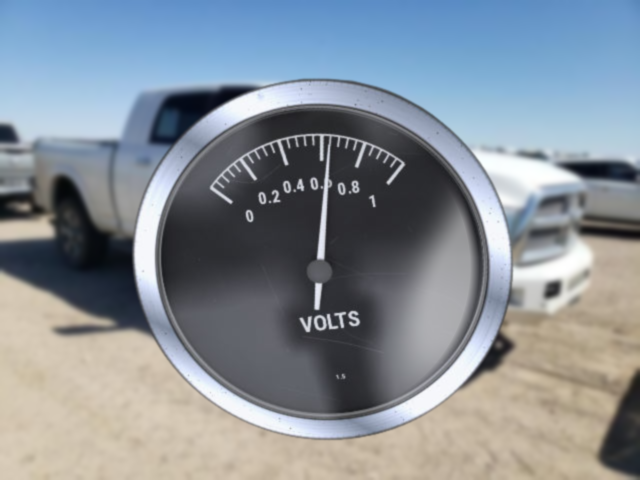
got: 0.64 V
